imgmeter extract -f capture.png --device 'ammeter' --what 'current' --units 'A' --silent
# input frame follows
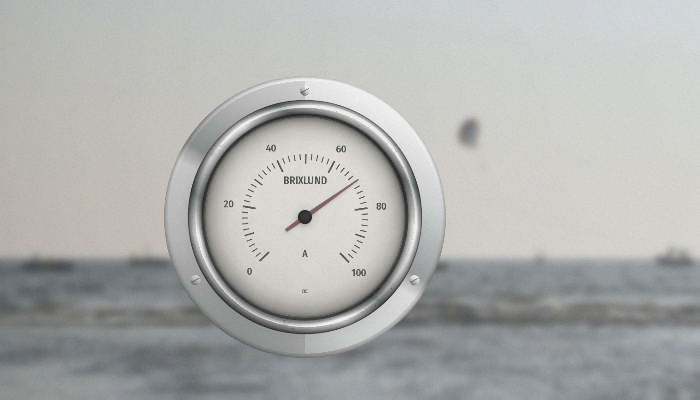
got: 70 A
